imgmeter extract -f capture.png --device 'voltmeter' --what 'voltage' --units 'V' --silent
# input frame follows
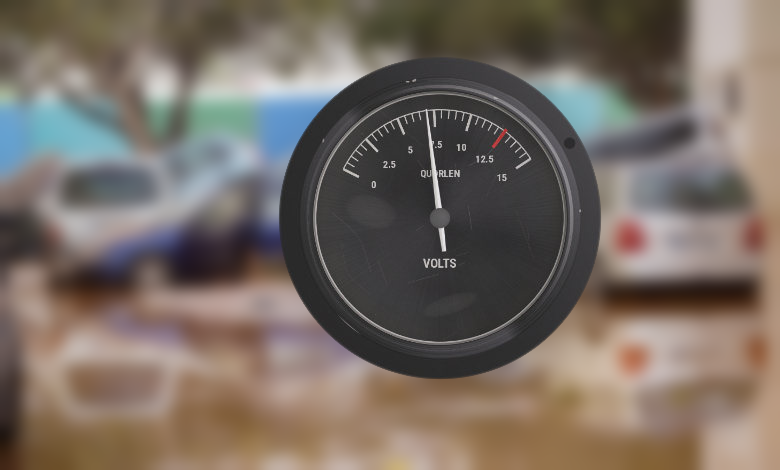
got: 7 V
